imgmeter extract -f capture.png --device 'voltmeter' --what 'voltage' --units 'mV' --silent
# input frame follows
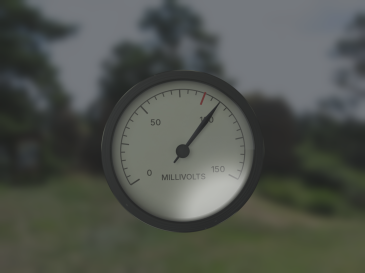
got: 100 mV
